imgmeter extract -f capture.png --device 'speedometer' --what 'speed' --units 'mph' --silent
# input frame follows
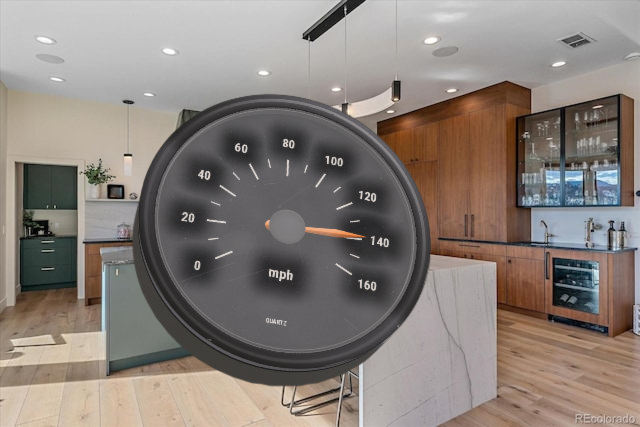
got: 140 mph
